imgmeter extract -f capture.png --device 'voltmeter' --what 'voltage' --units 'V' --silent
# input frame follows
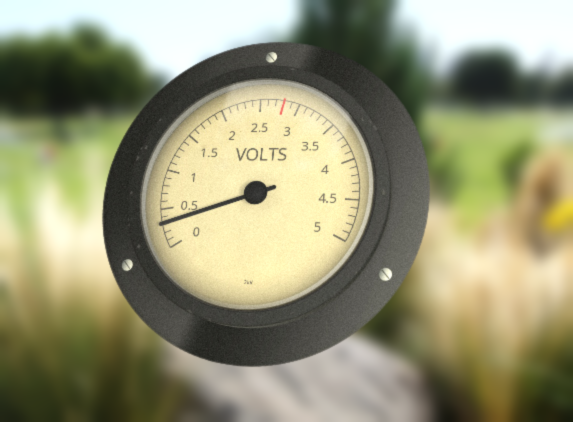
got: 0.3 V
